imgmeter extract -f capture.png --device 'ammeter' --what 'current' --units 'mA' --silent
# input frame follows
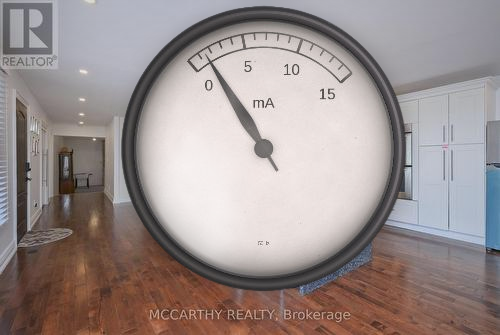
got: 1.5 mA
